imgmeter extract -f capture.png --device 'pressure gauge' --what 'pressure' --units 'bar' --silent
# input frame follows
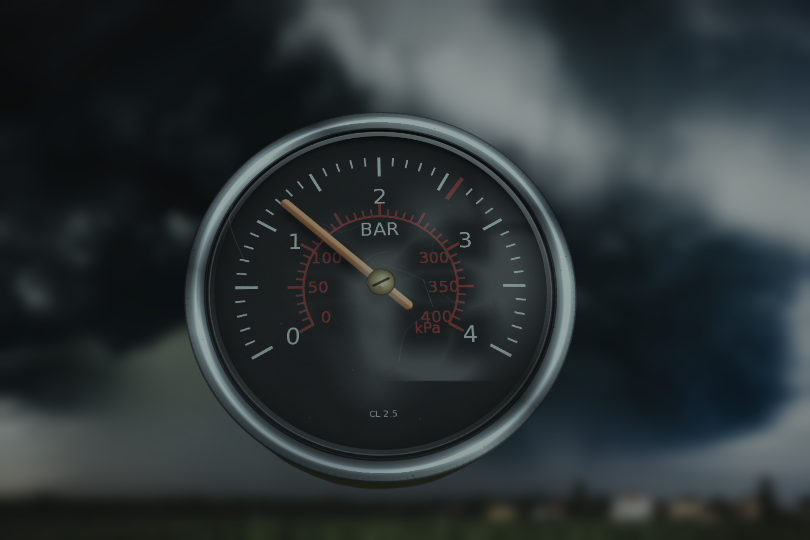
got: 1.2 bar
